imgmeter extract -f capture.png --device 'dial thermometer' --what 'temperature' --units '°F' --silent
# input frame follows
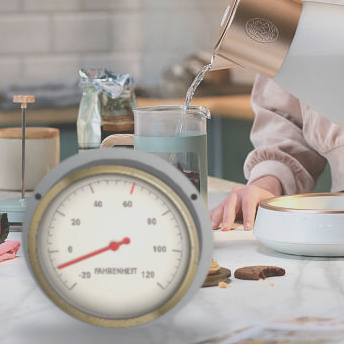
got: -8 °F
